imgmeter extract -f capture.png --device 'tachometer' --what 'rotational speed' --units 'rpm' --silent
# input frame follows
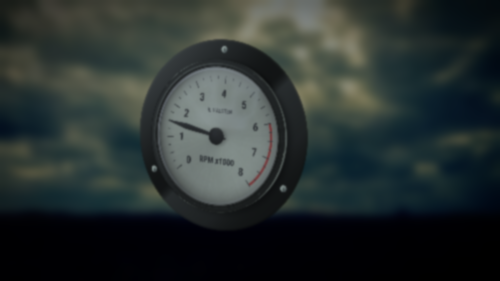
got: 1500 rpm
